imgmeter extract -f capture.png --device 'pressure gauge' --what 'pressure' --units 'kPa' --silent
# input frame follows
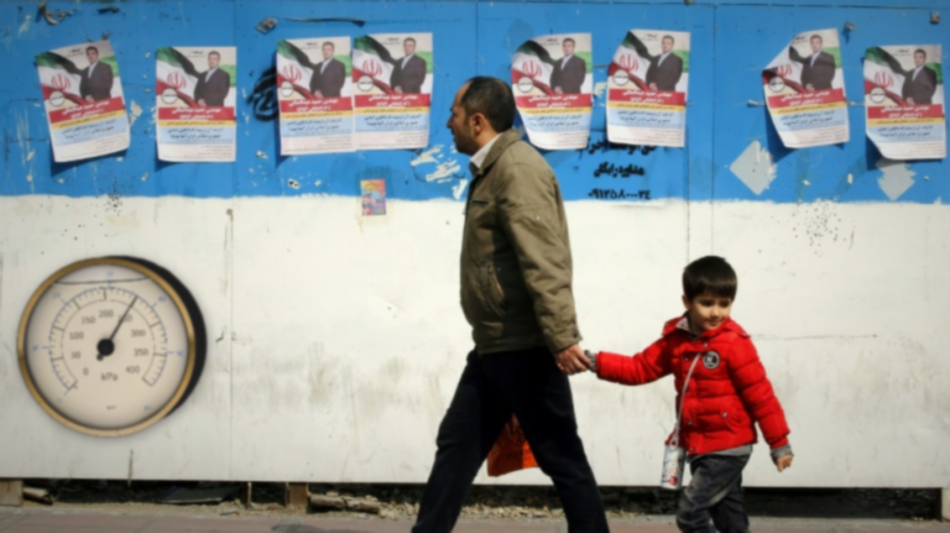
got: 250 kPa
